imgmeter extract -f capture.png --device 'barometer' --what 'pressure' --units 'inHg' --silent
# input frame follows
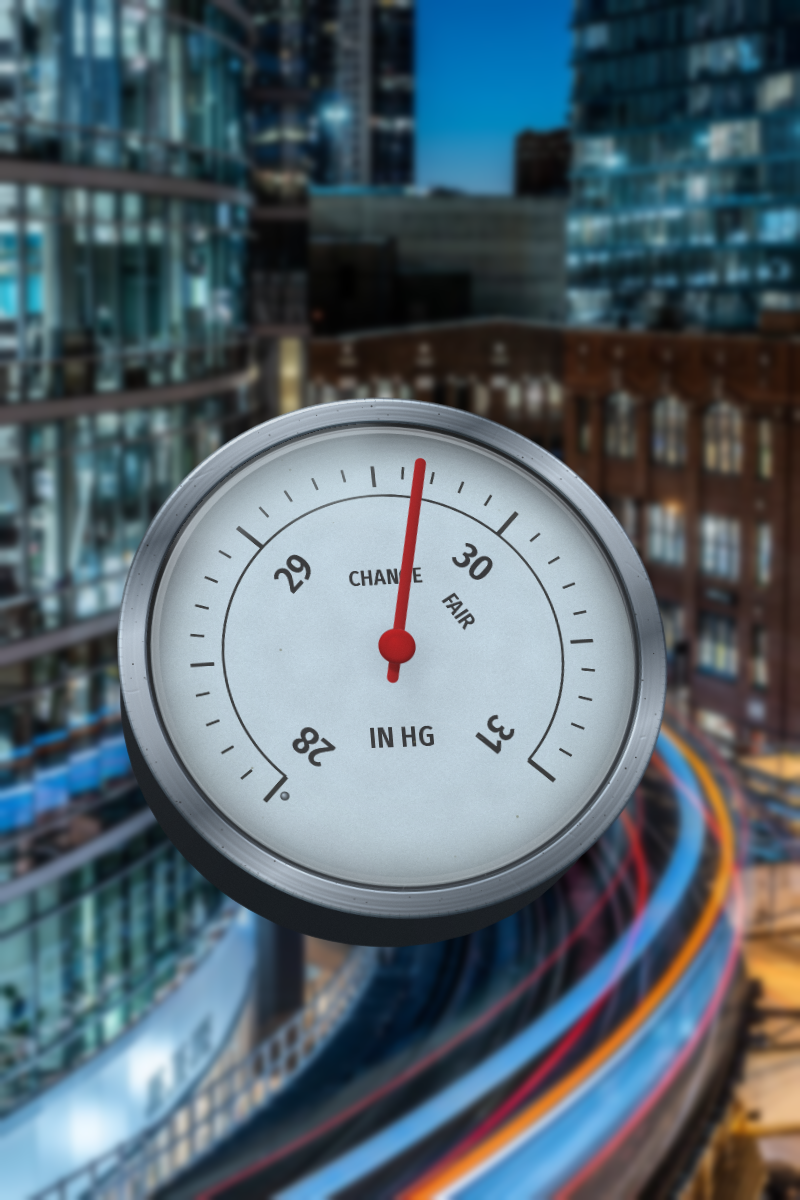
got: 29.65 inHg
